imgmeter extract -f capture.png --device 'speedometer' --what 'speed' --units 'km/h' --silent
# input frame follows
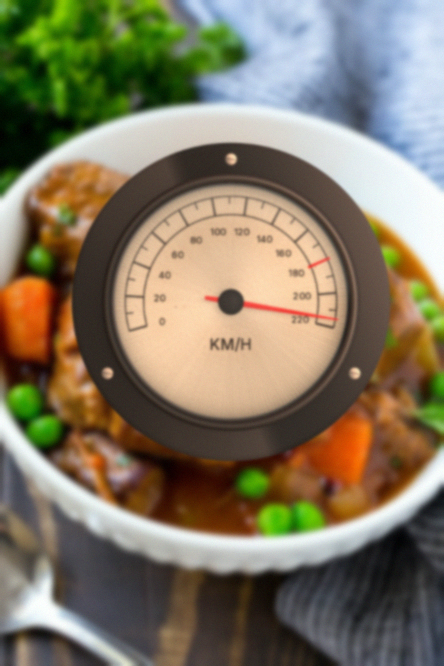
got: 215 km/h
